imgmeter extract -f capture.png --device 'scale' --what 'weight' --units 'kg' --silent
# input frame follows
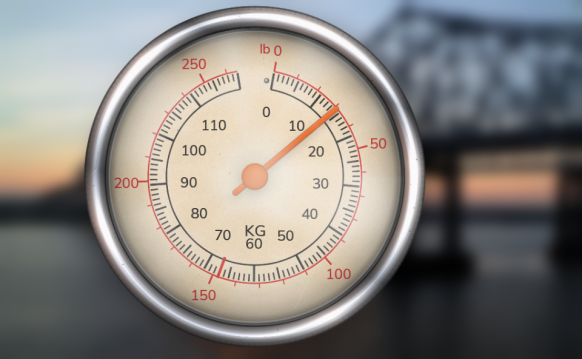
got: 14 kg
